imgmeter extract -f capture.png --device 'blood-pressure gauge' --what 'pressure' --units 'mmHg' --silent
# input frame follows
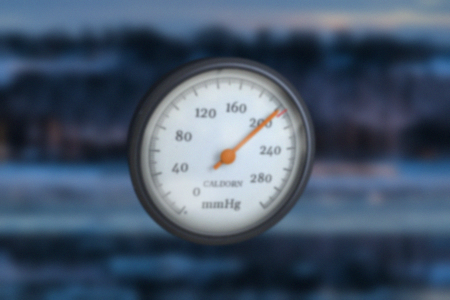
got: 200 mmHg
